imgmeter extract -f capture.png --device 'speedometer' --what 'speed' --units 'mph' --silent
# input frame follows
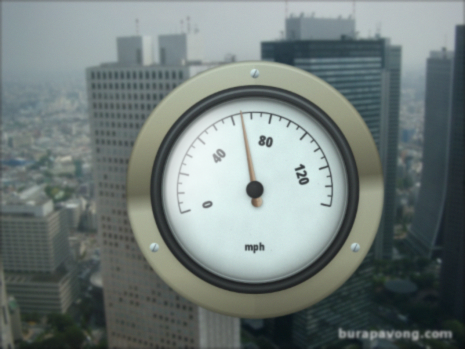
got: 65 mph
